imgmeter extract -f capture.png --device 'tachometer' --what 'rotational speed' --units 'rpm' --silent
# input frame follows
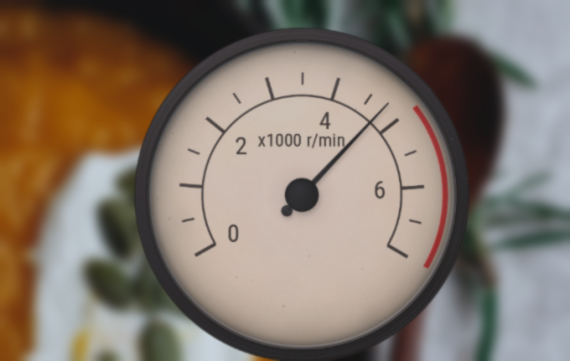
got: 4750 rpm
